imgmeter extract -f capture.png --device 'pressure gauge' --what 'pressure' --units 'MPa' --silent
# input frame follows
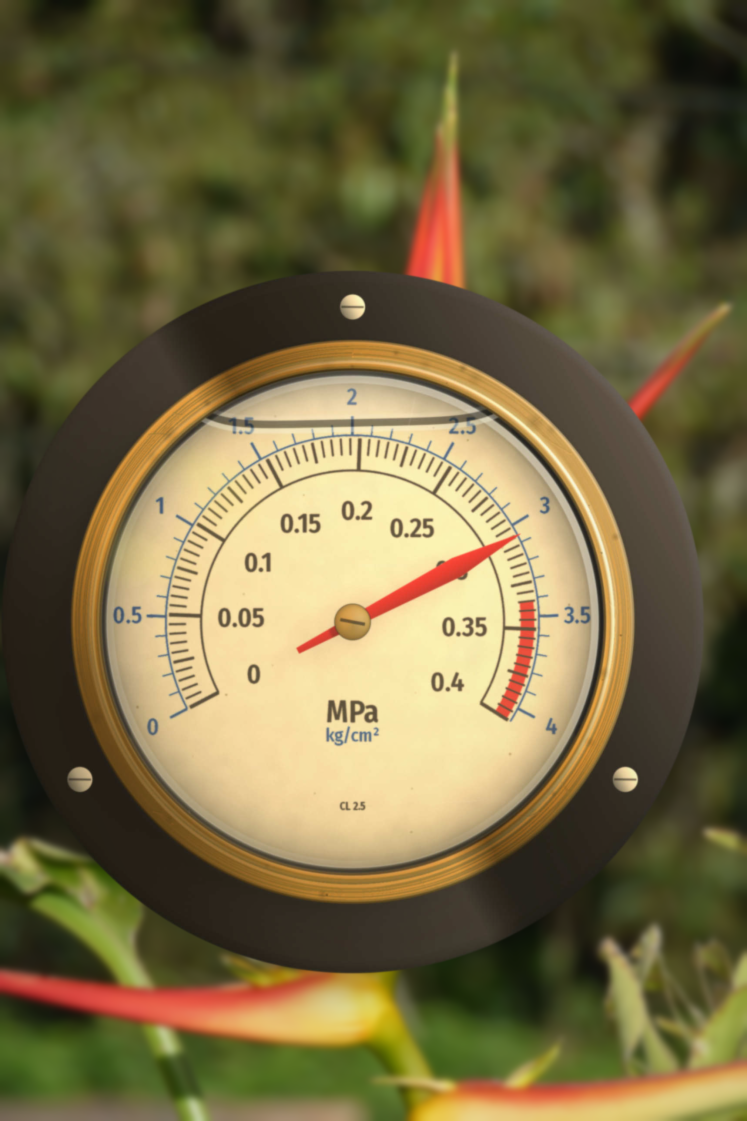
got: 0.3 MPa
